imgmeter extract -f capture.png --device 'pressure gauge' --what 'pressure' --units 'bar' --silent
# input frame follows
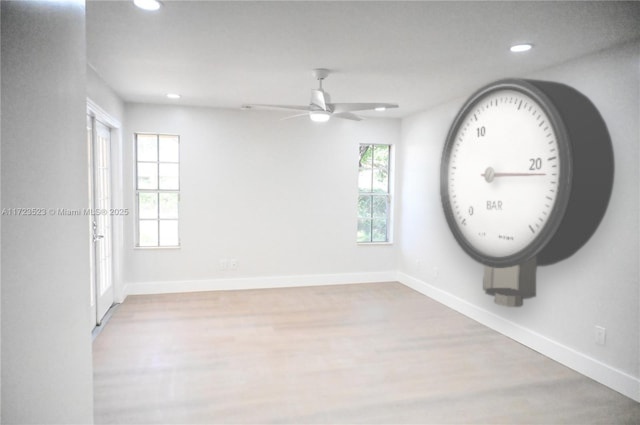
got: 21 bar
